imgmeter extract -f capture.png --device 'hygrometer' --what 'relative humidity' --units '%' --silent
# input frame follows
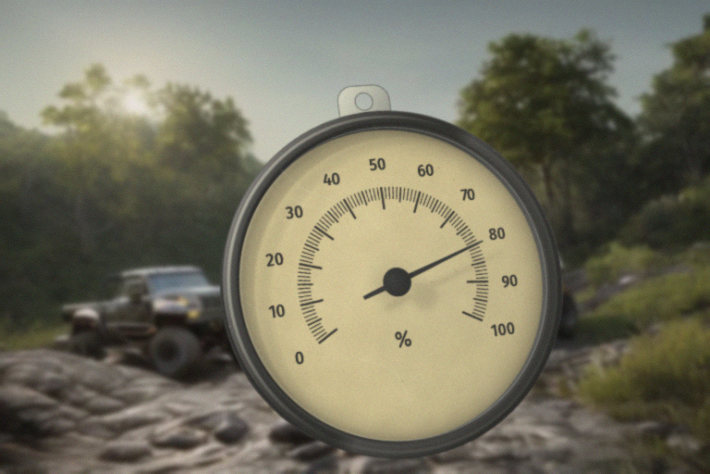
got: 80 %
